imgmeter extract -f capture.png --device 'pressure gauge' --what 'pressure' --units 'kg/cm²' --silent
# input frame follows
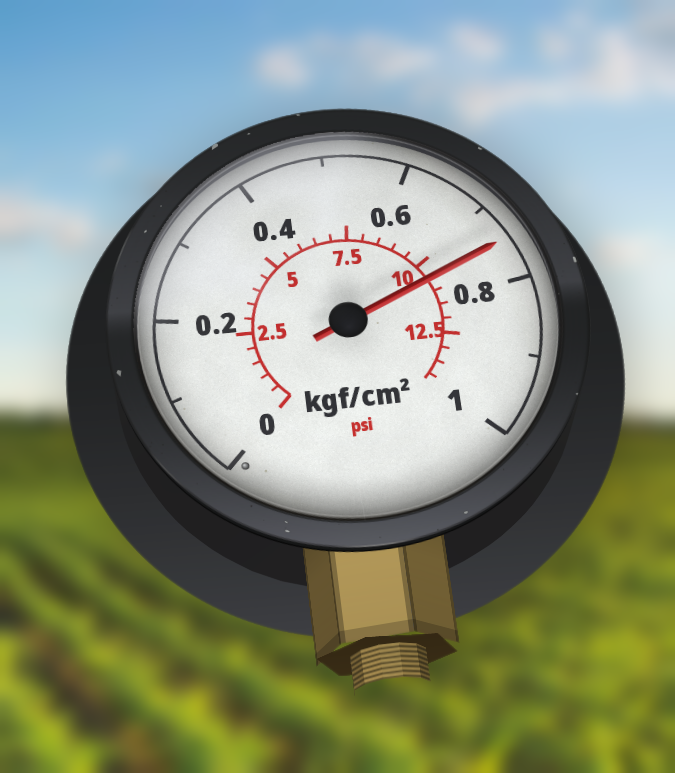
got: 0.75 kg/cm²
